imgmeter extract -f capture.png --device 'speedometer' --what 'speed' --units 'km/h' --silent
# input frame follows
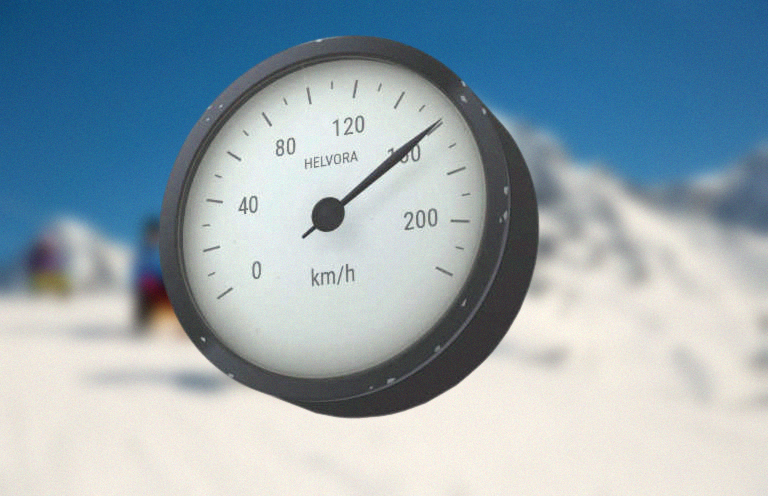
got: 160 km/h
